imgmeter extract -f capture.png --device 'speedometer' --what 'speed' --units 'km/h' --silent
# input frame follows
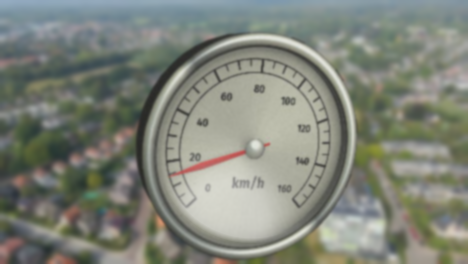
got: 15 km/h
